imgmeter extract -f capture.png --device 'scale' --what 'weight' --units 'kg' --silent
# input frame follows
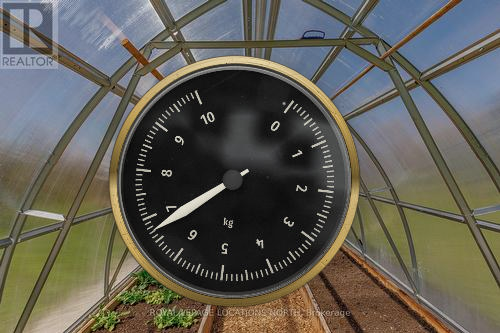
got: 6.7 kg
